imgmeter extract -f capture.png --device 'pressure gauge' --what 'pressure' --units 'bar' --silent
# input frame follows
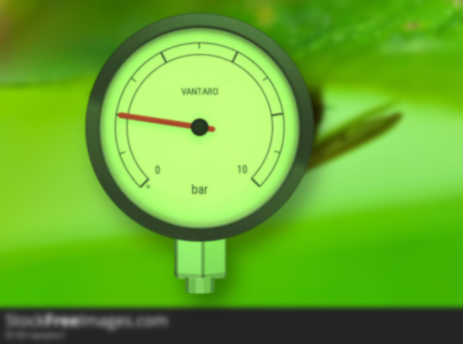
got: 2 bar
